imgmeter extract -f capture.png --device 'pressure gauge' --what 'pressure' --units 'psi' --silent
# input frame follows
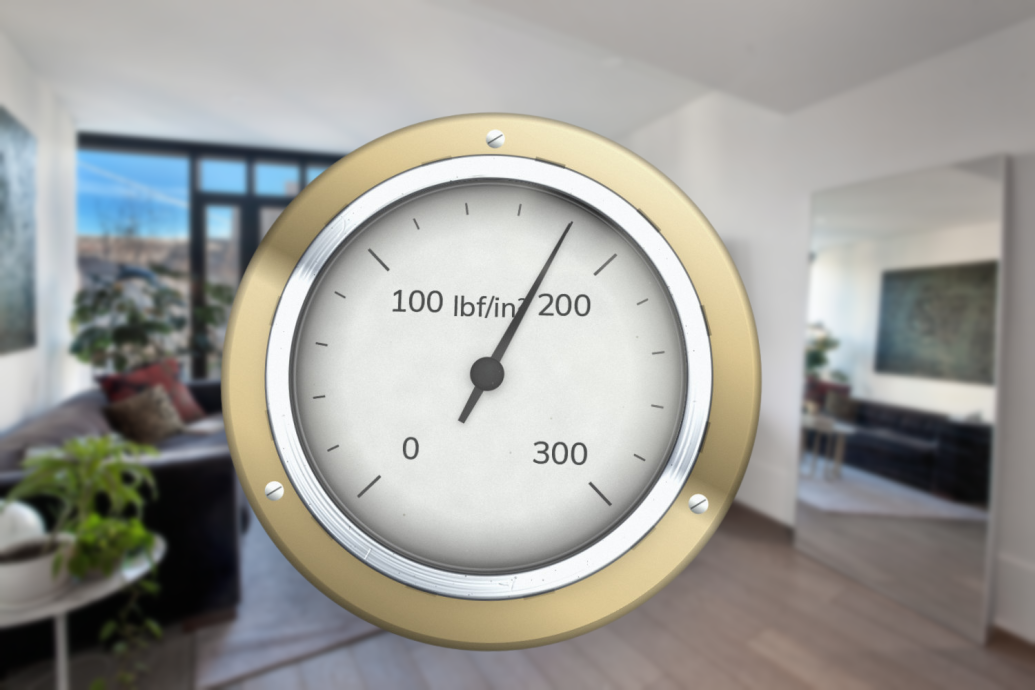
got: 180 psi
